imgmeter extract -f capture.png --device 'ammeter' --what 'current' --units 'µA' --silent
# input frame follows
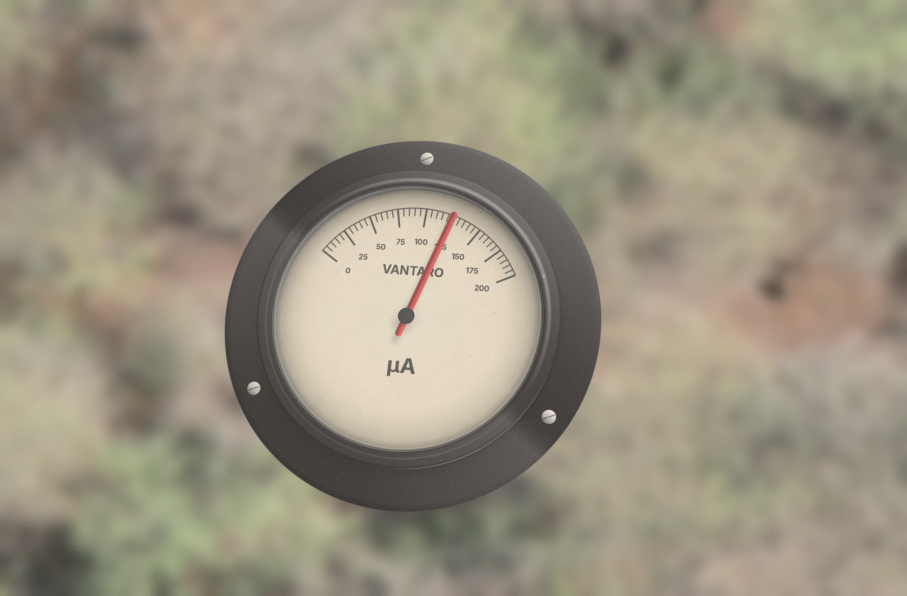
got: 125 µA
